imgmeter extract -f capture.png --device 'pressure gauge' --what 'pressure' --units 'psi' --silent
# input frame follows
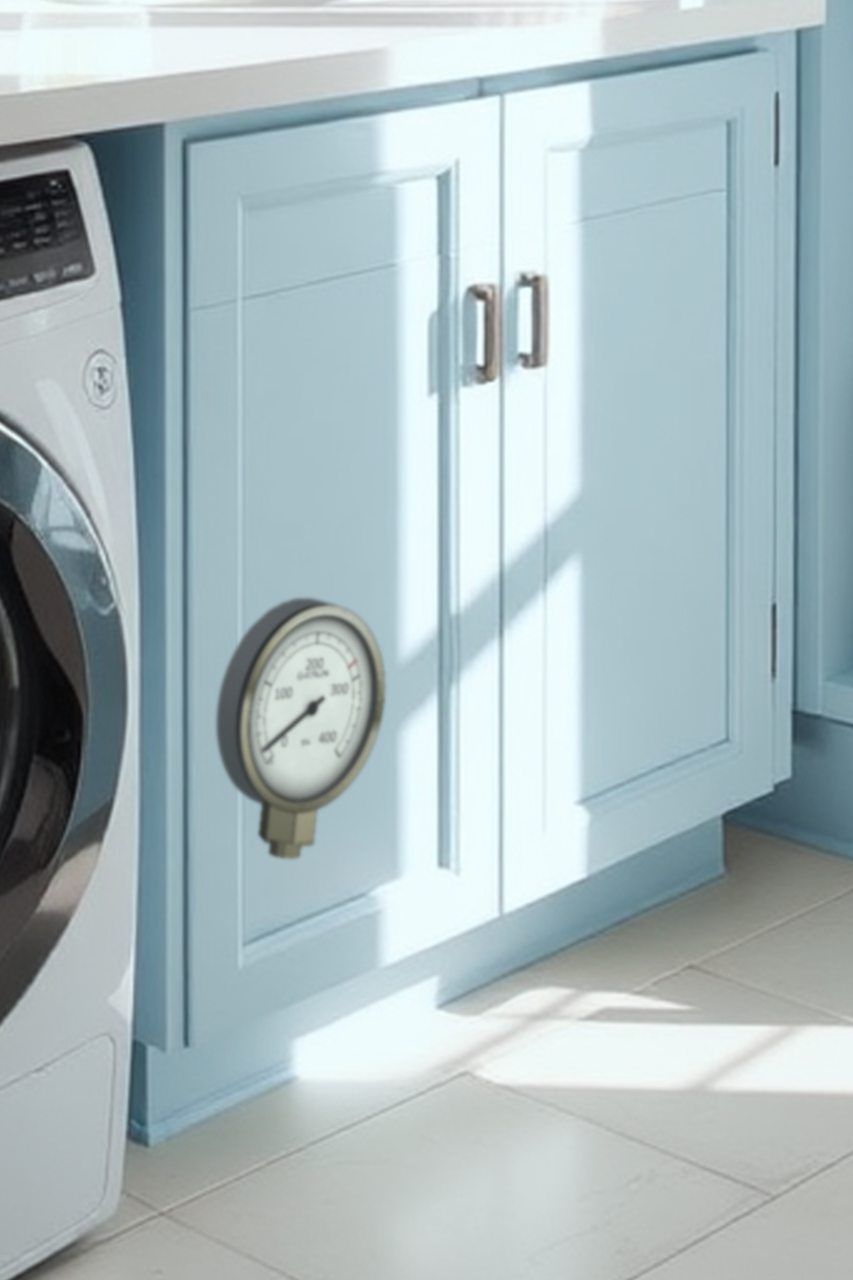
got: 20 psi
